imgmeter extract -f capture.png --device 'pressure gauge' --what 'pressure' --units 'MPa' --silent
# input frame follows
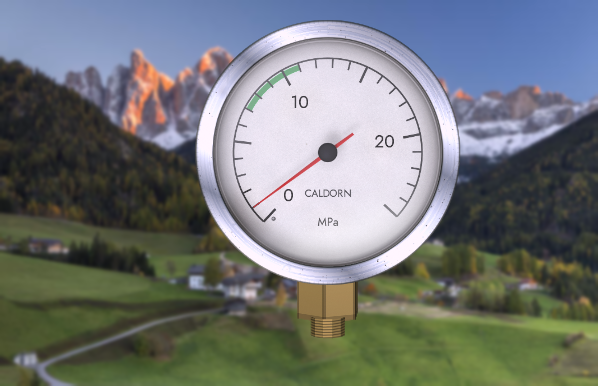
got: 1 MPa
